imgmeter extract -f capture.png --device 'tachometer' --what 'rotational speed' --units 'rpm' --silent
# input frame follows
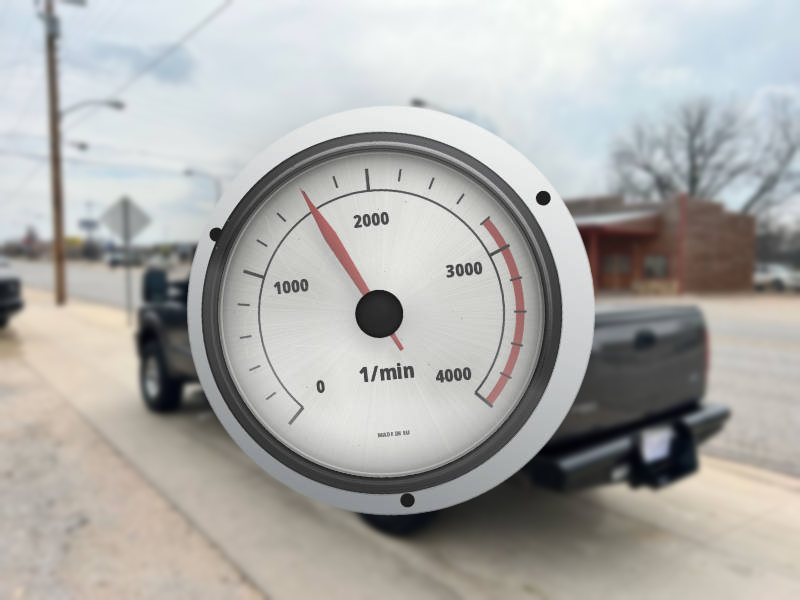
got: 1600 rpm
